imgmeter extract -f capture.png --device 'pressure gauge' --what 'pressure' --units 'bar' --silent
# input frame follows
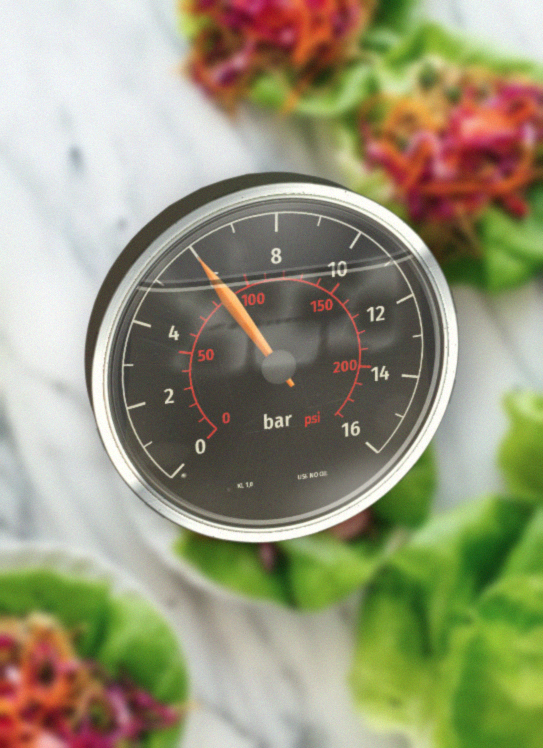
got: 6 bar
